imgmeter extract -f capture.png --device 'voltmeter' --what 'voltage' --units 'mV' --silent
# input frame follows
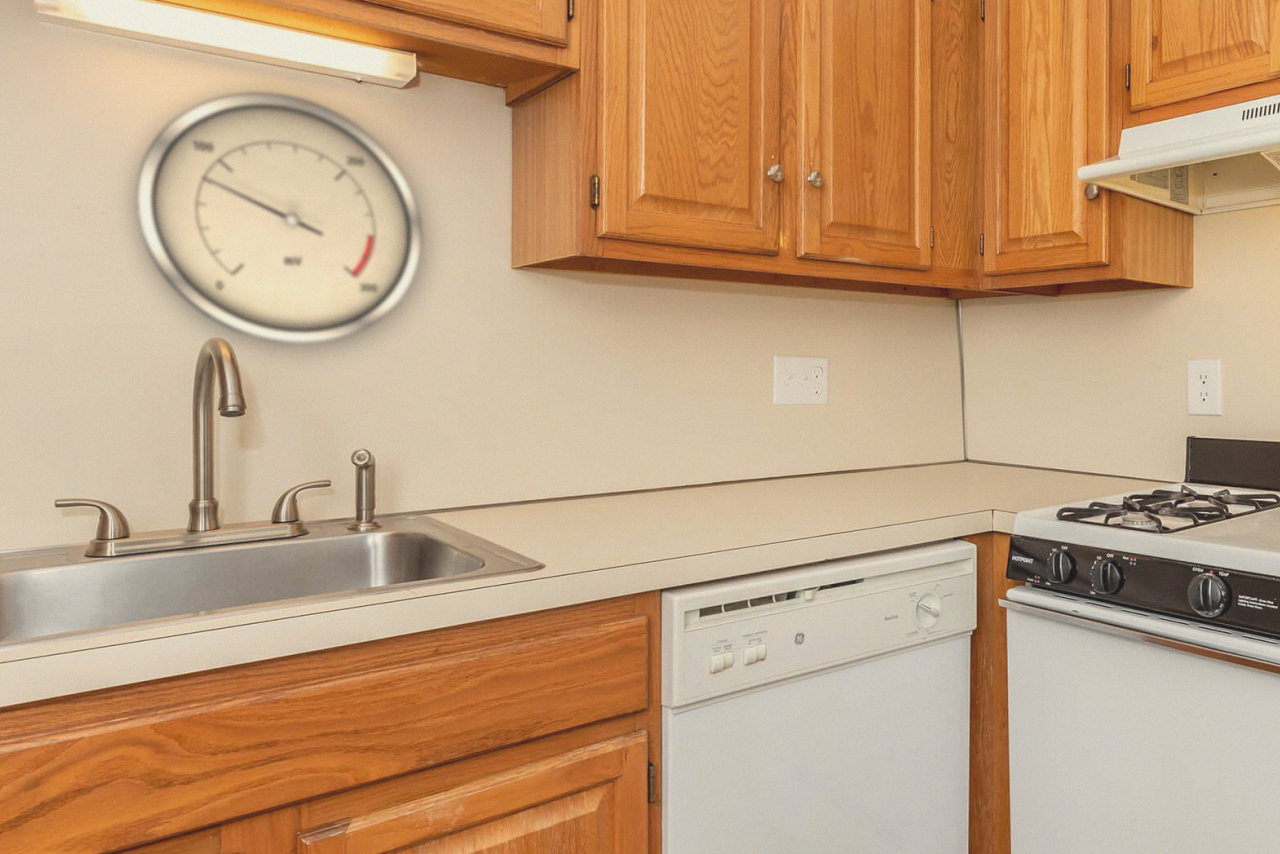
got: 80 mV
